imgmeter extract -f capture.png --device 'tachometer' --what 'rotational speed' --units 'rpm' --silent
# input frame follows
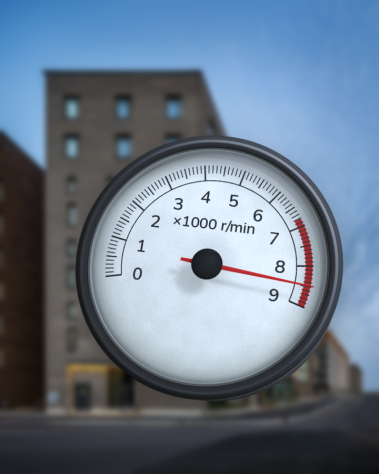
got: 8500 rpm
